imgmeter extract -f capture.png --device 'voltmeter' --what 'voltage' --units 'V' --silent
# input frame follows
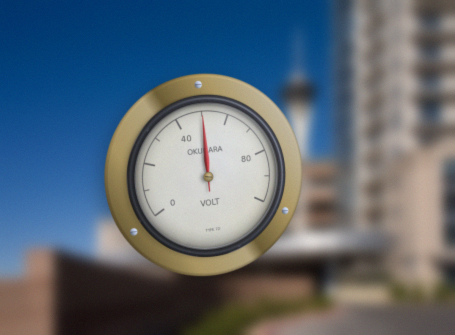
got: 50 V
